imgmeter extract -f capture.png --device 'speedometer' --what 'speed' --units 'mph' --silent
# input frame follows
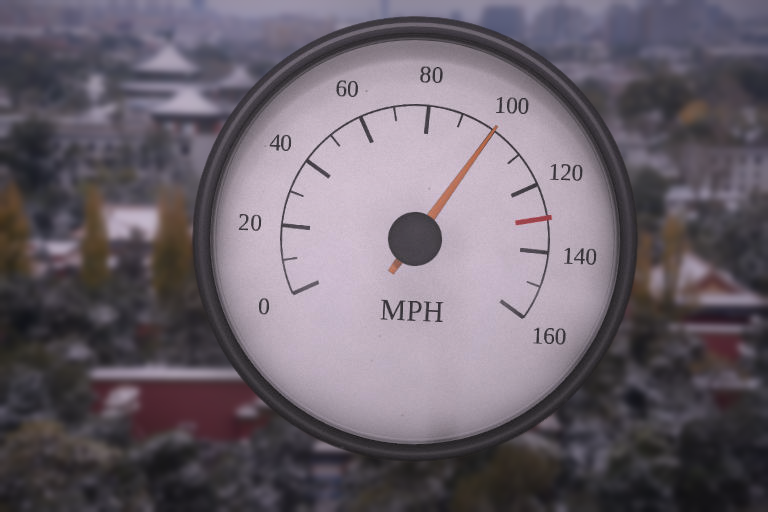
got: 100 mph
